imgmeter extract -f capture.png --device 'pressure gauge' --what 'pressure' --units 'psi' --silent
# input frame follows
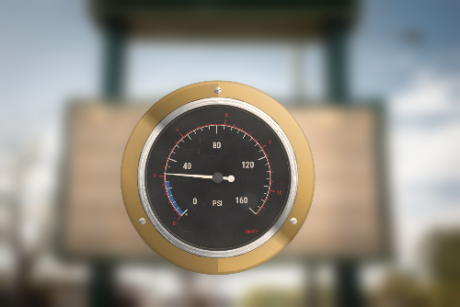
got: 30 psi
